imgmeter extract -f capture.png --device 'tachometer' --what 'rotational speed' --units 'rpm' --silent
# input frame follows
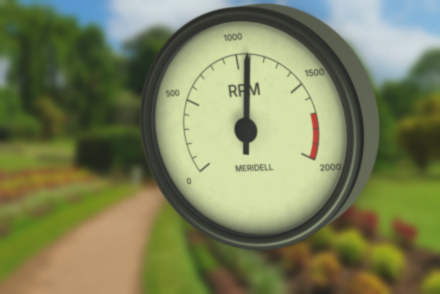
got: 1100 rpm
